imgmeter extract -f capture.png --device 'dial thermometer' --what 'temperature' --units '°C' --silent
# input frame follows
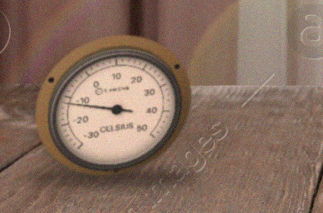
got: -12 °C
